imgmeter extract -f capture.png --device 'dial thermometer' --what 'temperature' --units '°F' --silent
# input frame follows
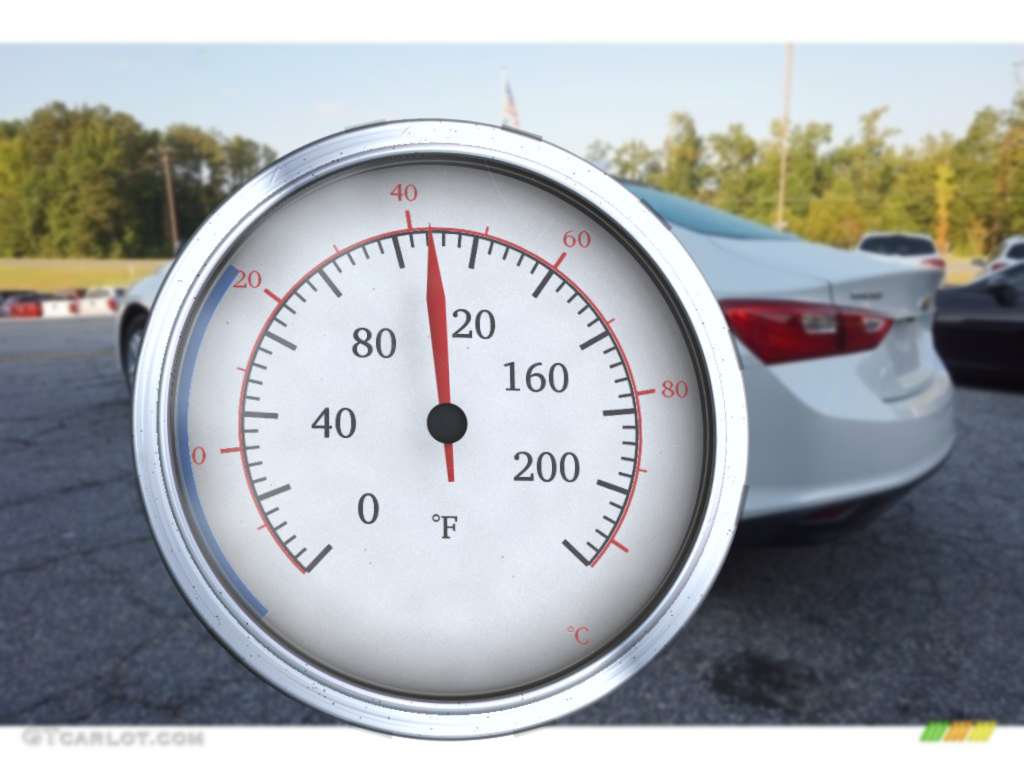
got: 108 °F
